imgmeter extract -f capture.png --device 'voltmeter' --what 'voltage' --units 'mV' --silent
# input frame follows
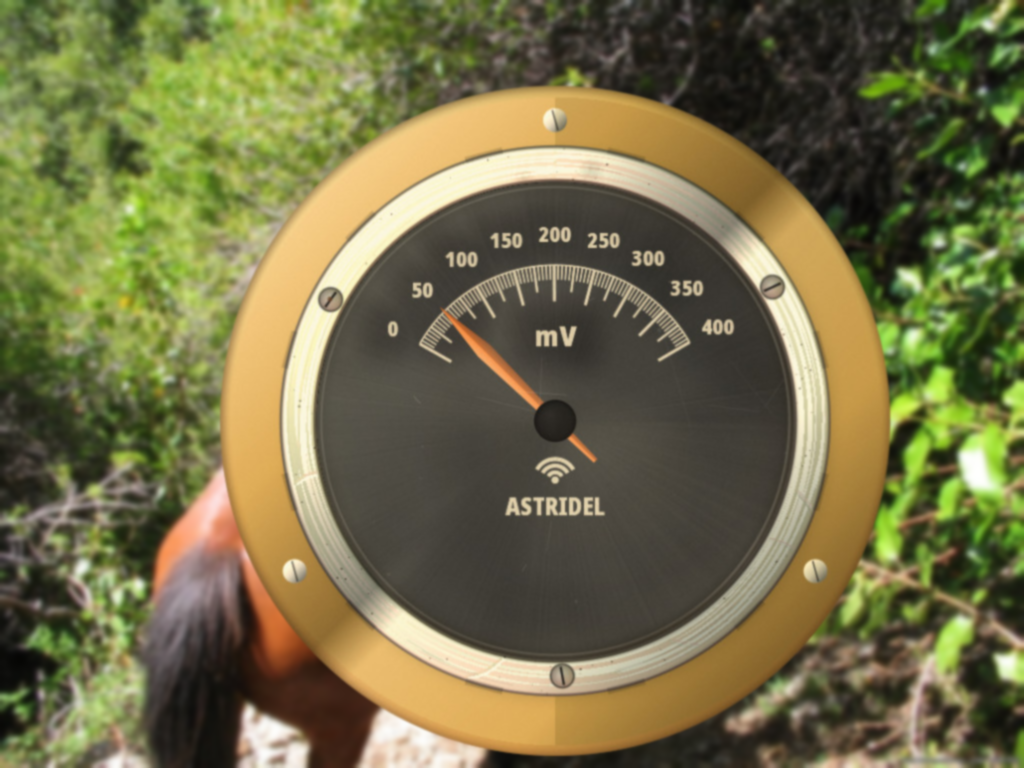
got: 50 mV
